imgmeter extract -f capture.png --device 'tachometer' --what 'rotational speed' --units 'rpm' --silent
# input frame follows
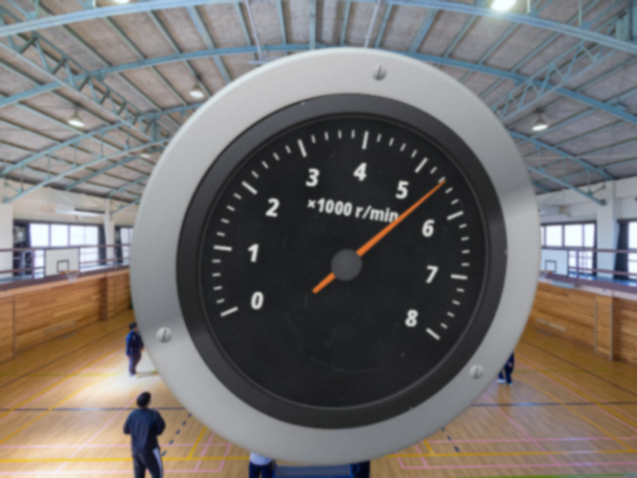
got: 5400 rpm
